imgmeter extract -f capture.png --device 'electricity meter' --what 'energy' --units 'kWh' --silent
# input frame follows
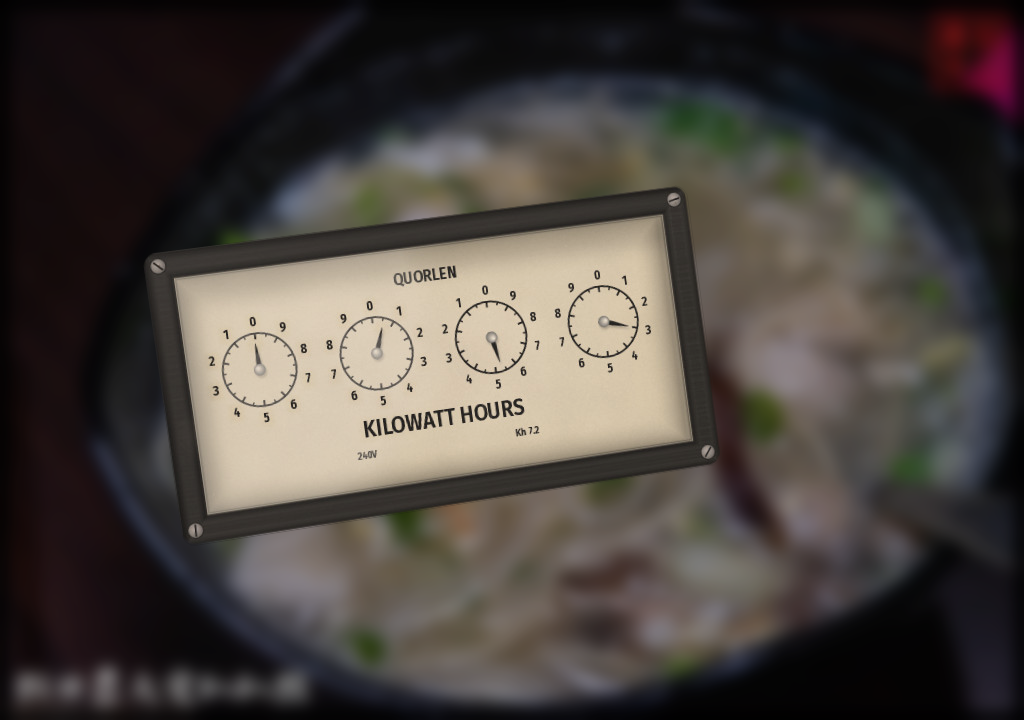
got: 53 kWh
